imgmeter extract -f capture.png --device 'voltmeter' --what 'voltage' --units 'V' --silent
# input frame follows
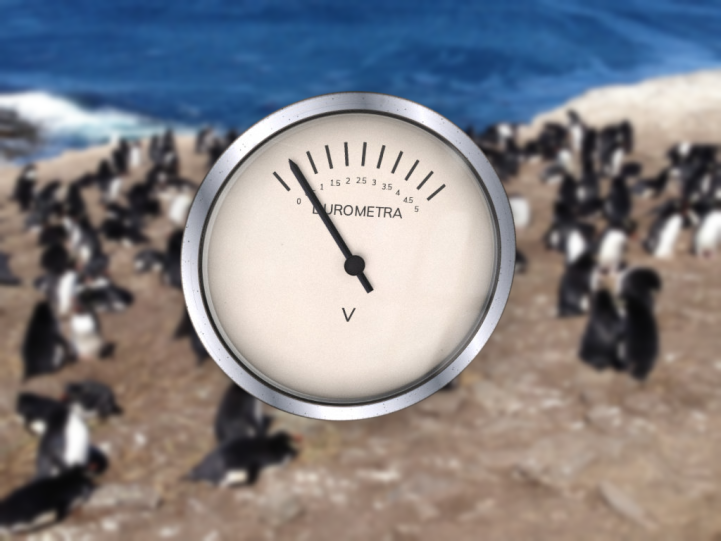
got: 0.5 V
